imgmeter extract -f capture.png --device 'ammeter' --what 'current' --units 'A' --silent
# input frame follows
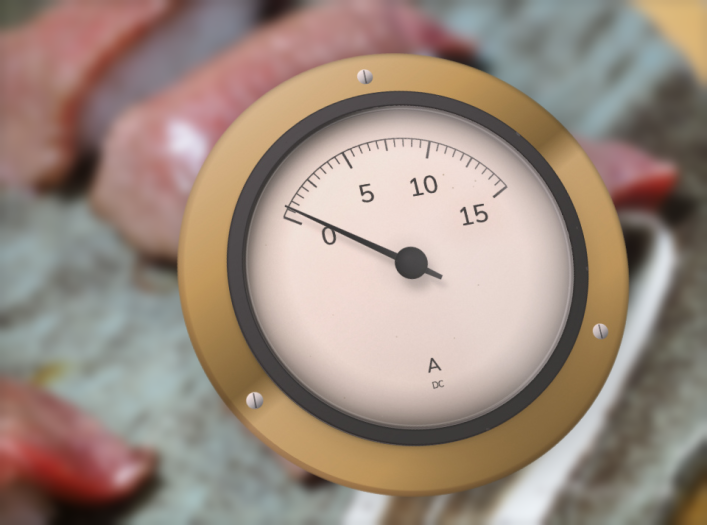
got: 0.5 A
